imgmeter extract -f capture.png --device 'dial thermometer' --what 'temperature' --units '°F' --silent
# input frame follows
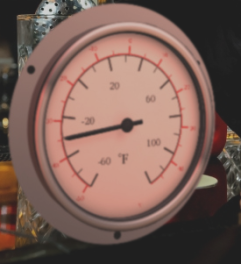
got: -30 °F
